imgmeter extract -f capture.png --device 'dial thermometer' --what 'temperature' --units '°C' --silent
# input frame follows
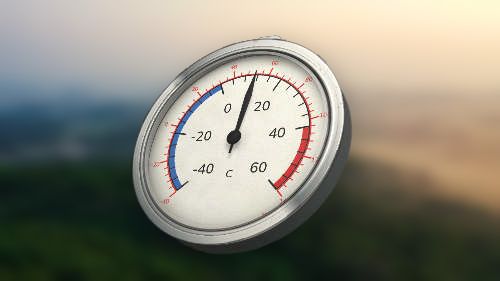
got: 12 °C
